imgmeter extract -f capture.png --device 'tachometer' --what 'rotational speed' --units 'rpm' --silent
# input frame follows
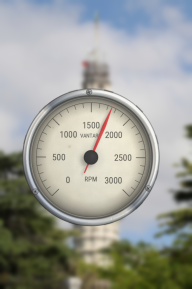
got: 1750 rpm
